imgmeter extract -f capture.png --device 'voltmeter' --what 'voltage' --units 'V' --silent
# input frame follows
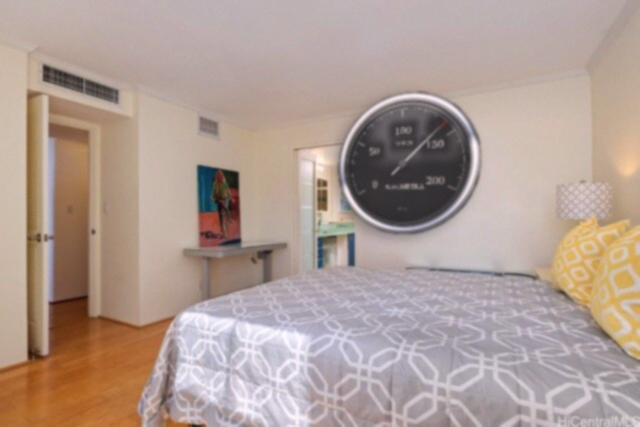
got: 140 V
